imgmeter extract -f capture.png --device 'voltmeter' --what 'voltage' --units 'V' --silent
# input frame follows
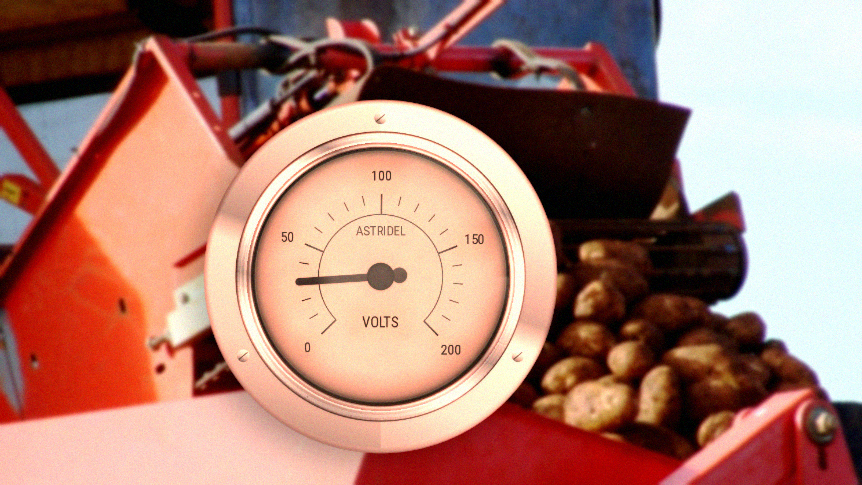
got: 30 V
